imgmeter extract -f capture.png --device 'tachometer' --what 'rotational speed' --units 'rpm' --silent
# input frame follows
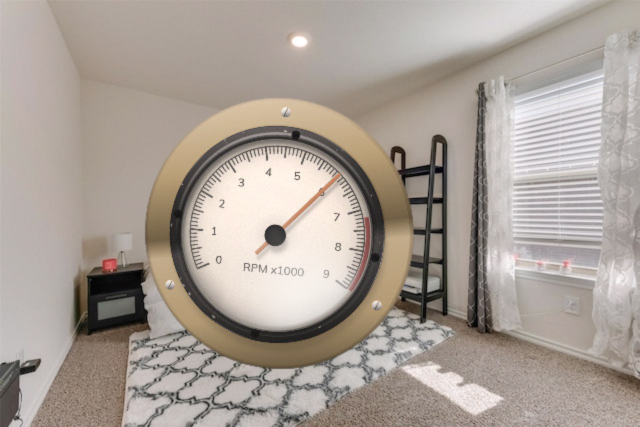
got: 6000 rpm
